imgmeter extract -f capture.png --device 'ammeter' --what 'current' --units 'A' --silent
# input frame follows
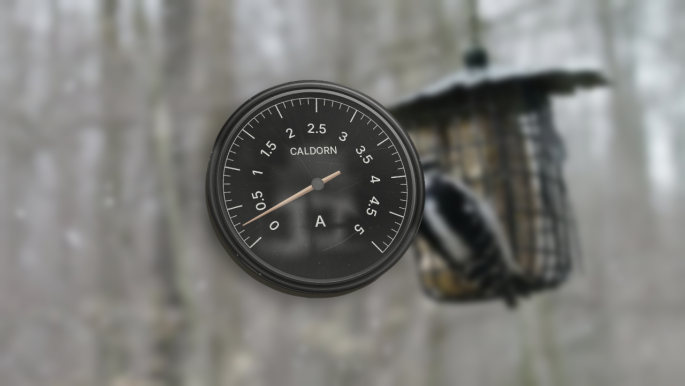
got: 0.25 A
